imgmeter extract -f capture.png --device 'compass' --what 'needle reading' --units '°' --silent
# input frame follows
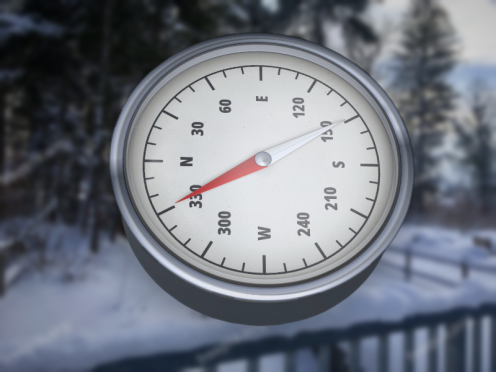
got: 330 °
